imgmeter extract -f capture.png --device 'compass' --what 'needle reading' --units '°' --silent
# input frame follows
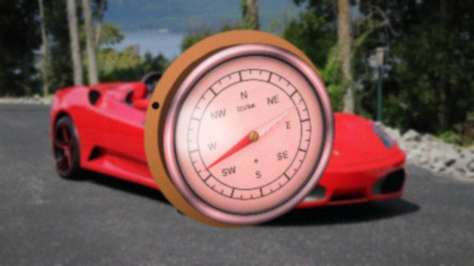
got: 250 °
